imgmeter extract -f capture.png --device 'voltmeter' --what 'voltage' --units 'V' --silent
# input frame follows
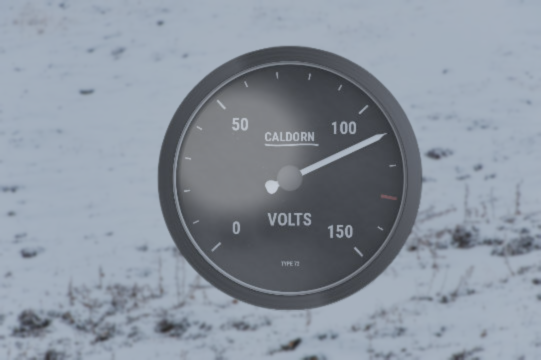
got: 110 V
